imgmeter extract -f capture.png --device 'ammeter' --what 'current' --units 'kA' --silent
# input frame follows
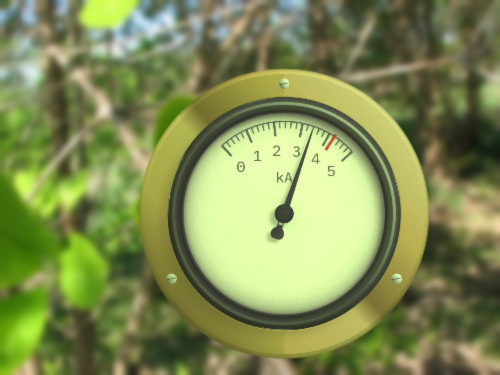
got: 3.4 kA
